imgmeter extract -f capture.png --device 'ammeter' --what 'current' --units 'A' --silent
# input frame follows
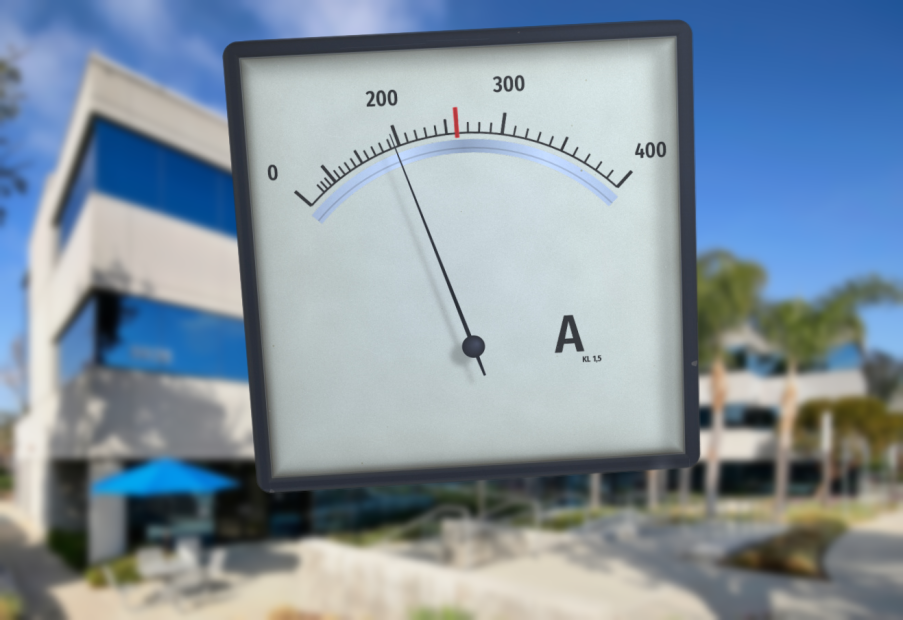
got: 195 A
